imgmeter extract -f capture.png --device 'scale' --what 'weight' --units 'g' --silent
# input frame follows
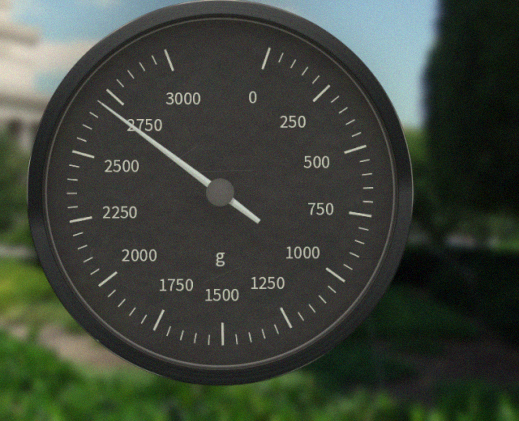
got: 2700 g
